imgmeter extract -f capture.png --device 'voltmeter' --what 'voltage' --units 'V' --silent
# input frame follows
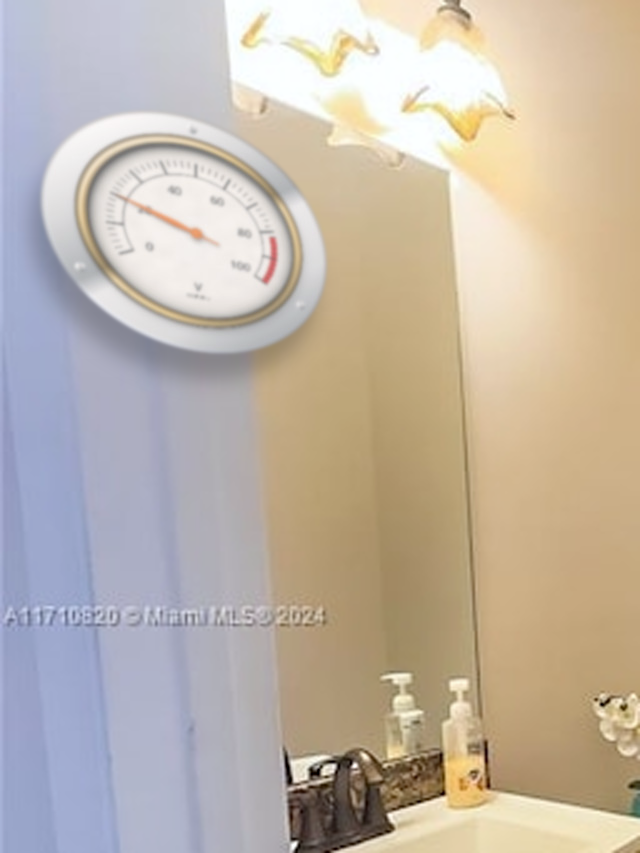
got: 20 V
